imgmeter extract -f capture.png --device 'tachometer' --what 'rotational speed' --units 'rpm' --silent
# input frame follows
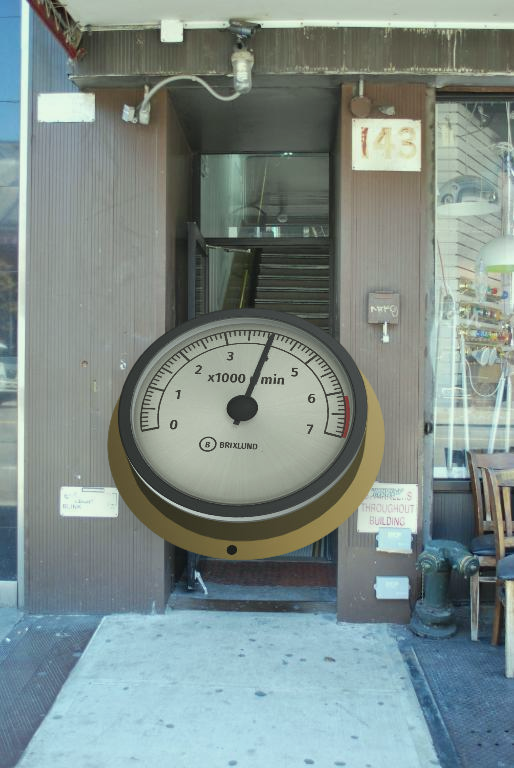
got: 4000 rpm
